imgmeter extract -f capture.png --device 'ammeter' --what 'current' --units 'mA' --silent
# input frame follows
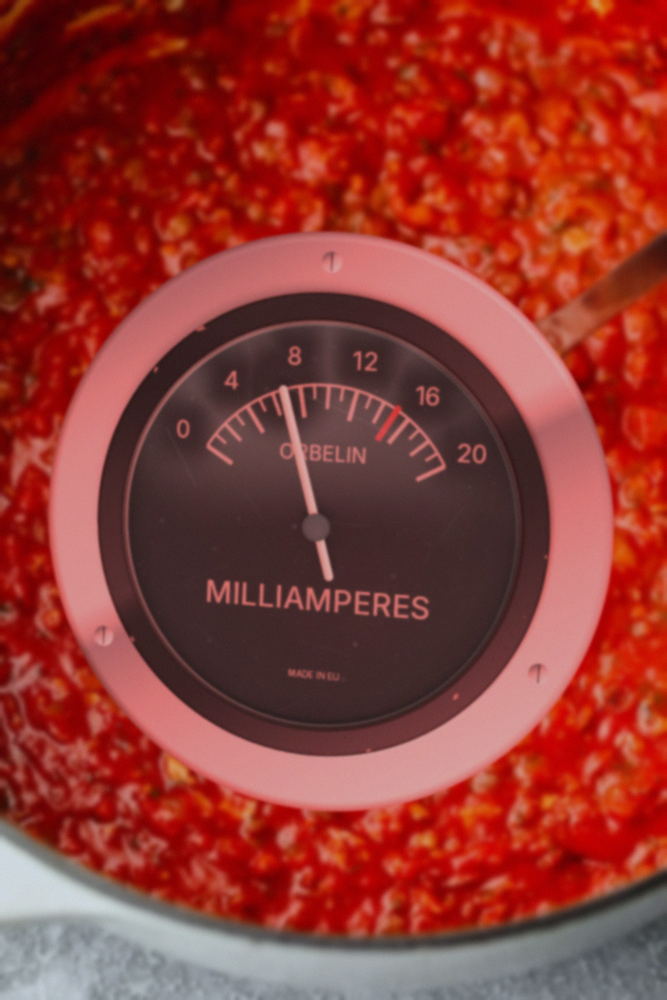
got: 7 mA
